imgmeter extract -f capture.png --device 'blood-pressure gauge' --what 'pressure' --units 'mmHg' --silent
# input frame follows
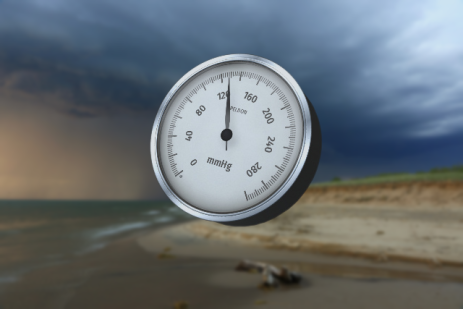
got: 130 mmHg
